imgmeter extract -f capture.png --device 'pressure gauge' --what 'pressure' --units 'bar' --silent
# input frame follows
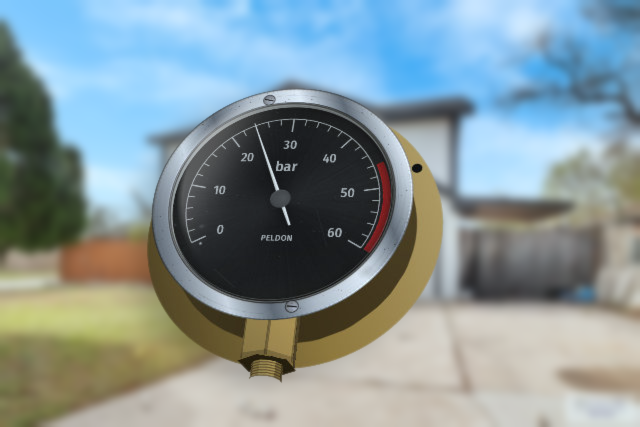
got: 24 bar
